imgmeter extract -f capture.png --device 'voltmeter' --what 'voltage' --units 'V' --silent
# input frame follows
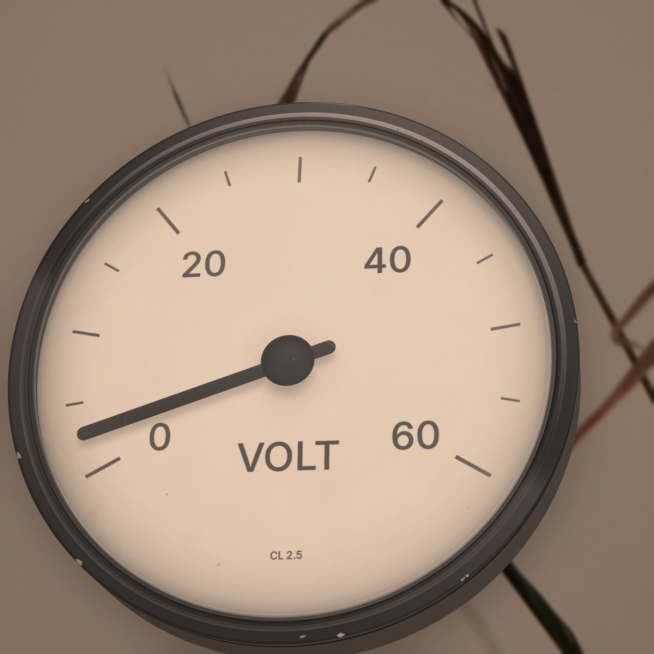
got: 2.5 V
